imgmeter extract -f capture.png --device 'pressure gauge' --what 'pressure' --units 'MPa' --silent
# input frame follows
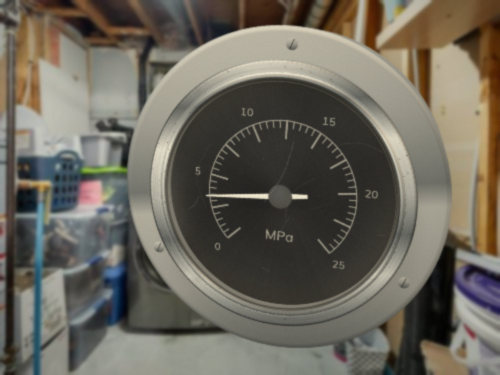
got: 3.5 MPa
